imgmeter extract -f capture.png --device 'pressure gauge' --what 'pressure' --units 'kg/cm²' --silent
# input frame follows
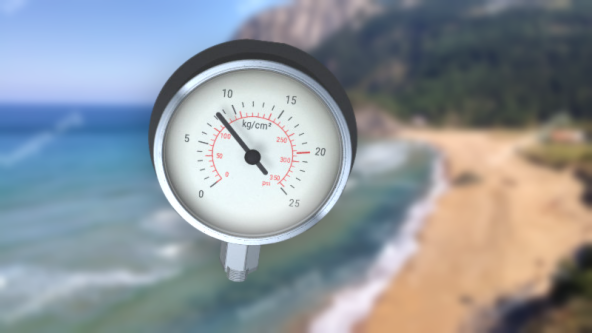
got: 8.5 kg/cm²
